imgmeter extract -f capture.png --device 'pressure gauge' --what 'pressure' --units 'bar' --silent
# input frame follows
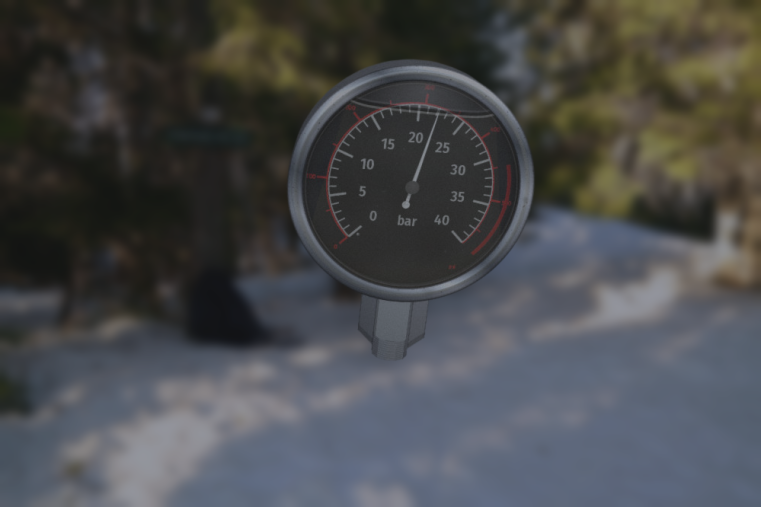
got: 22 bar
